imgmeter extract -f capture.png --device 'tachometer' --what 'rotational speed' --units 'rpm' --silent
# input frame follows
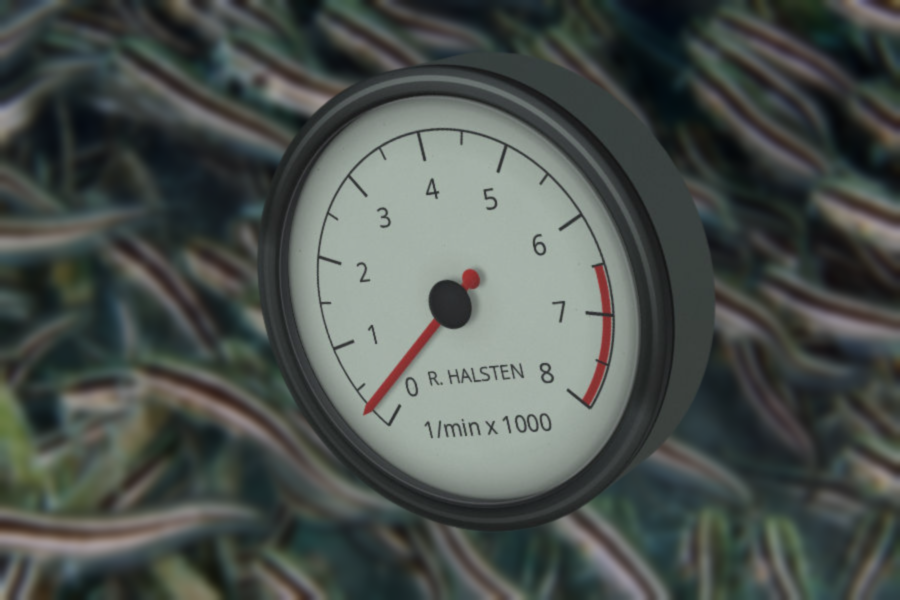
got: 250 rpm
